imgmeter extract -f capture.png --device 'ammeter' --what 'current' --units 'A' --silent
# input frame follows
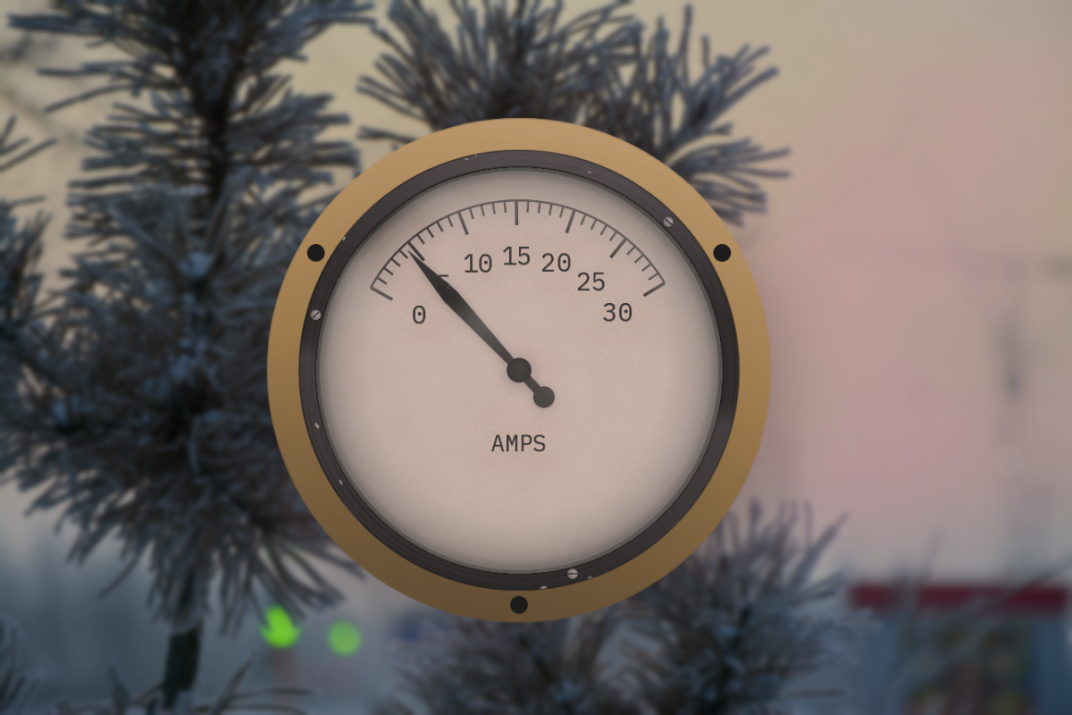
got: 4.5 A
